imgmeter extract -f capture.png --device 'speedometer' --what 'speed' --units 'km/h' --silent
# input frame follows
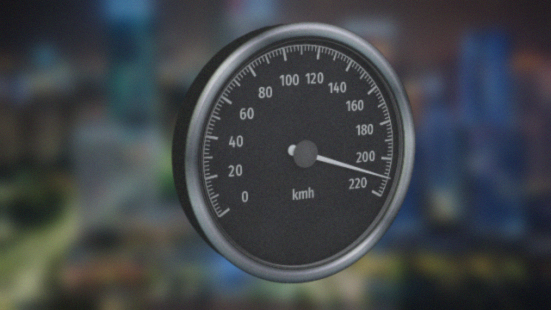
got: 210 km/h
